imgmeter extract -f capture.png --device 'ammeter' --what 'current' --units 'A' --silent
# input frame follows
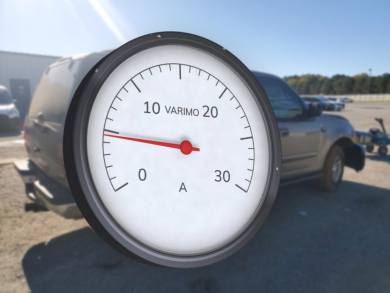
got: 4.5 A
